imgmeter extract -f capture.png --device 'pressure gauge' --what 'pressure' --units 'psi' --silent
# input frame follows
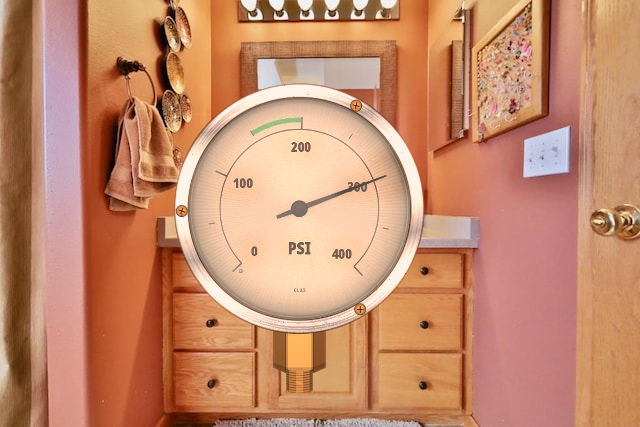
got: 300 psi
